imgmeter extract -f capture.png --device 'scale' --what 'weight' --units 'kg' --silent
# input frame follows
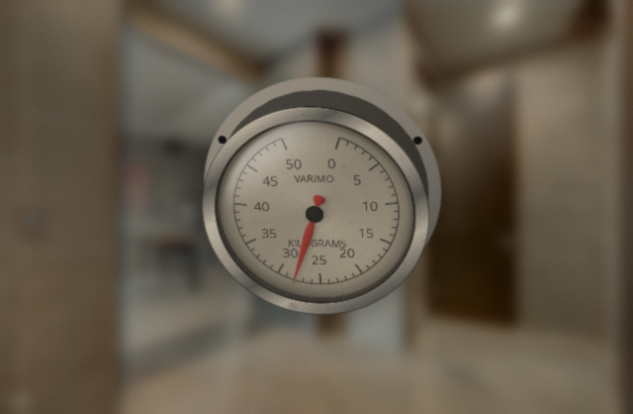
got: 28 kg
